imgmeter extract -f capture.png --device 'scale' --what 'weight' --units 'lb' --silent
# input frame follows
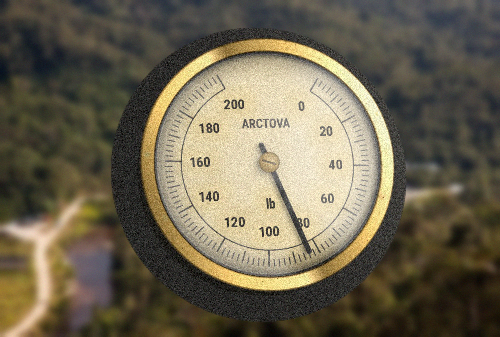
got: 84 lb
